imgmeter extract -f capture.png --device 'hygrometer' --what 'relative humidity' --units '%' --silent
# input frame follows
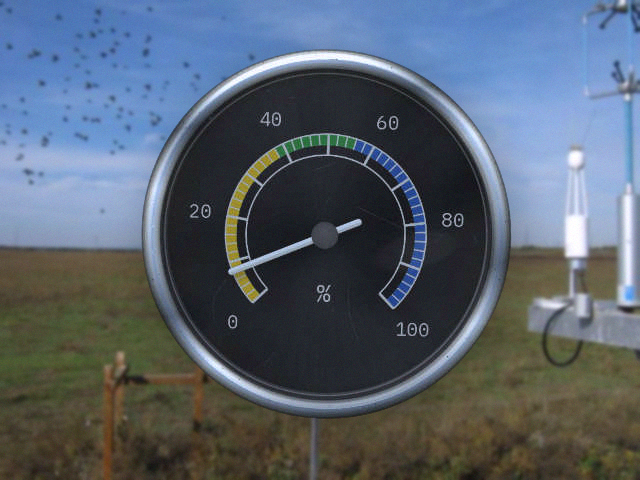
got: 8 %
